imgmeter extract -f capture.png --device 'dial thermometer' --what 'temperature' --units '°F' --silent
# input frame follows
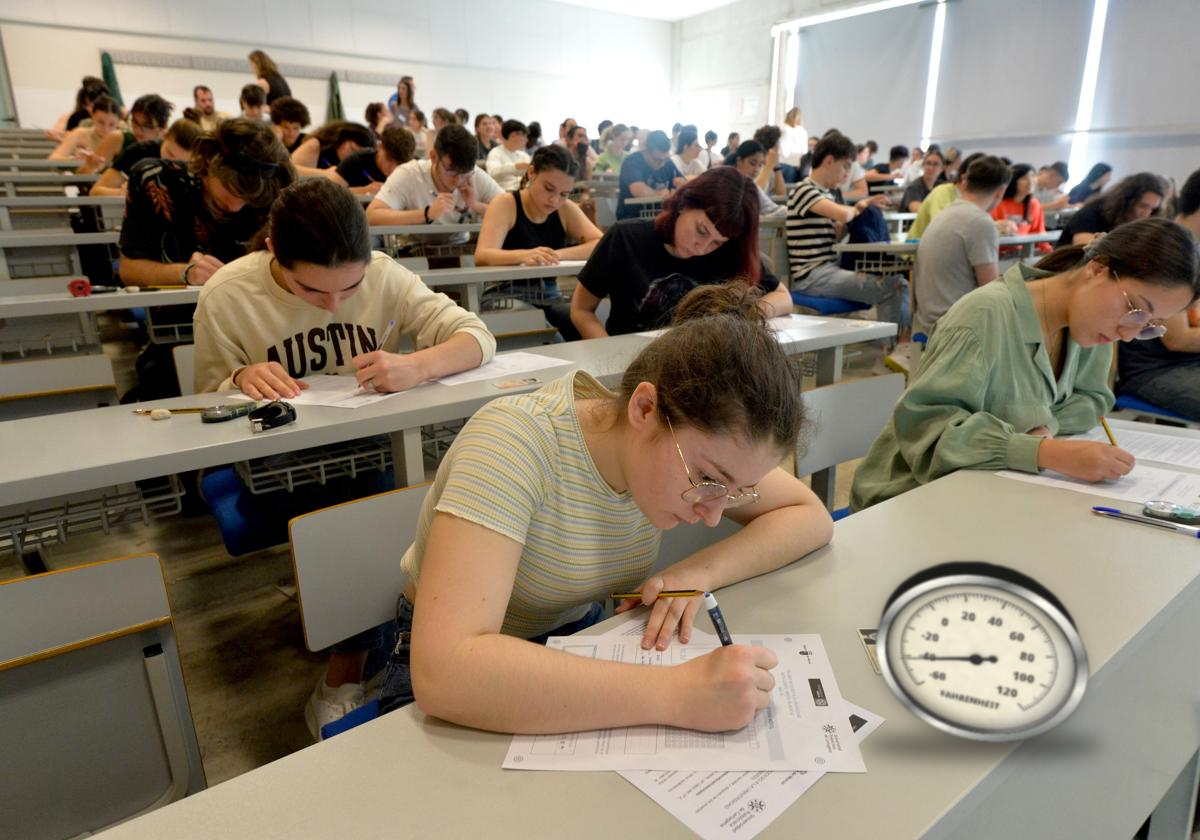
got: -40 °F
